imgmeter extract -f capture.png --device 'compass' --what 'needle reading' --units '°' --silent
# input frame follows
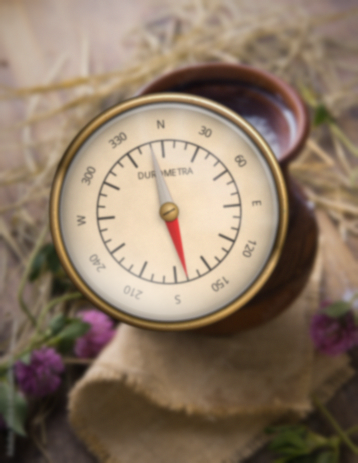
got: 170 °
